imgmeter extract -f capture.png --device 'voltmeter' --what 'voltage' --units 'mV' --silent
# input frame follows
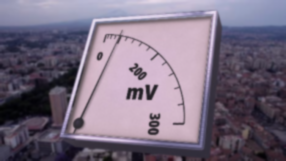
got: 100 mV
